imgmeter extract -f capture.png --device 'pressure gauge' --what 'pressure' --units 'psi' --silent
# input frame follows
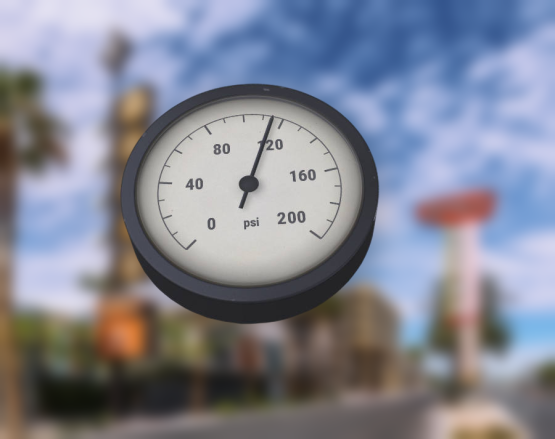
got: 115 psi
